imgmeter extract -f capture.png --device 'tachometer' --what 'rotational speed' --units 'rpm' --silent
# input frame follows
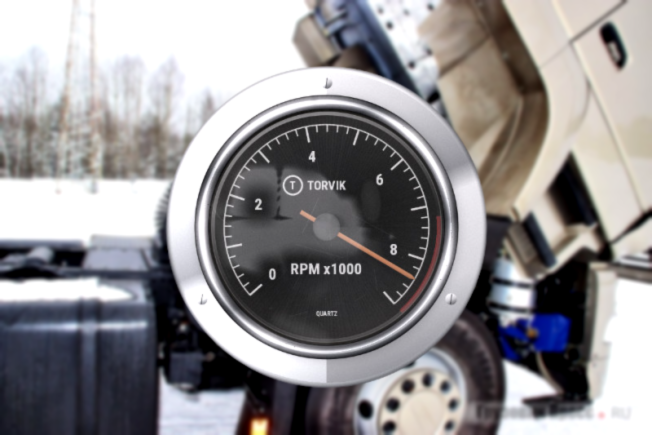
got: 8400 rpm
